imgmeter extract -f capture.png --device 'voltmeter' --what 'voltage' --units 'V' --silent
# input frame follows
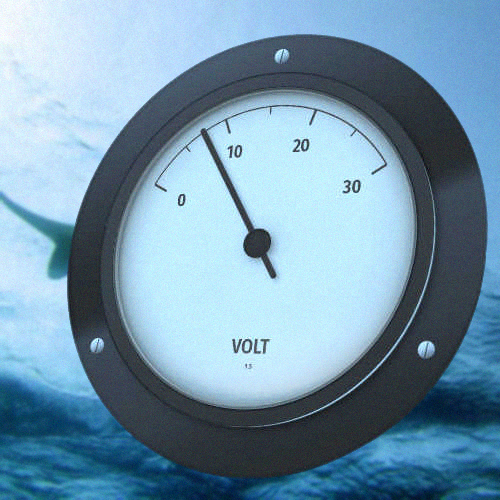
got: 7.5 V
